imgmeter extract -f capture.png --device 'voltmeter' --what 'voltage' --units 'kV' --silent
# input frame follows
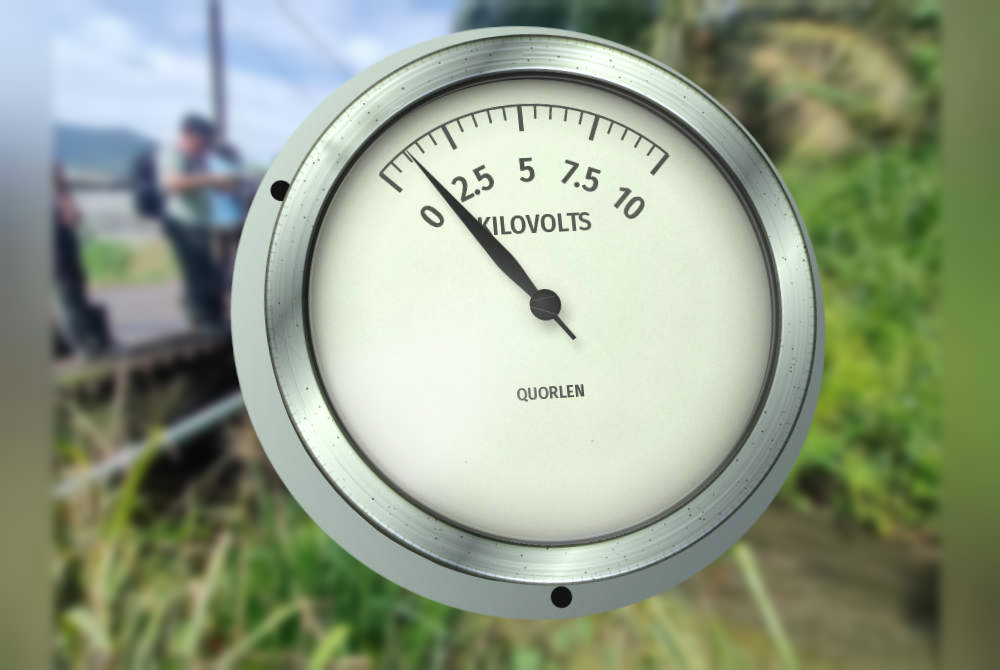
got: 1 kV
